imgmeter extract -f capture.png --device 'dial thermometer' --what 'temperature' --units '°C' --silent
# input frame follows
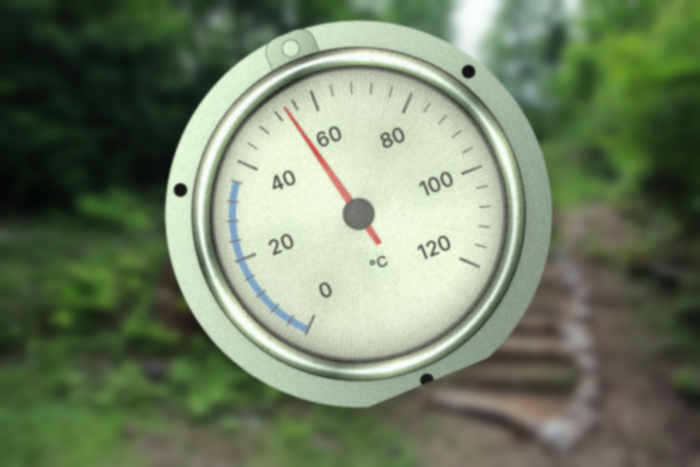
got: 54 °C
